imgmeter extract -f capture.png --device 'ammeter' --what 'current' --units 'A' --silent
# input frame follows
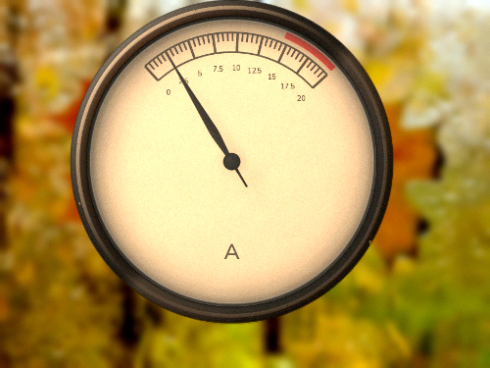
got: 2.5 A
